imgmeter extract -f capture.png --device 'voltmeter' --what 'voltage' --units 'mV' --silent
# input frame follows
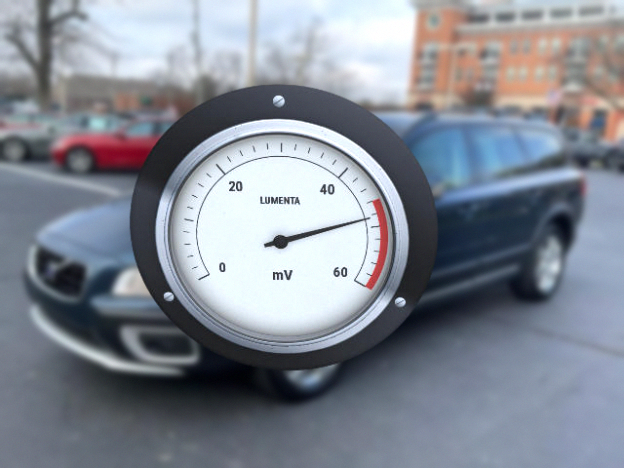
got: 48 mV
